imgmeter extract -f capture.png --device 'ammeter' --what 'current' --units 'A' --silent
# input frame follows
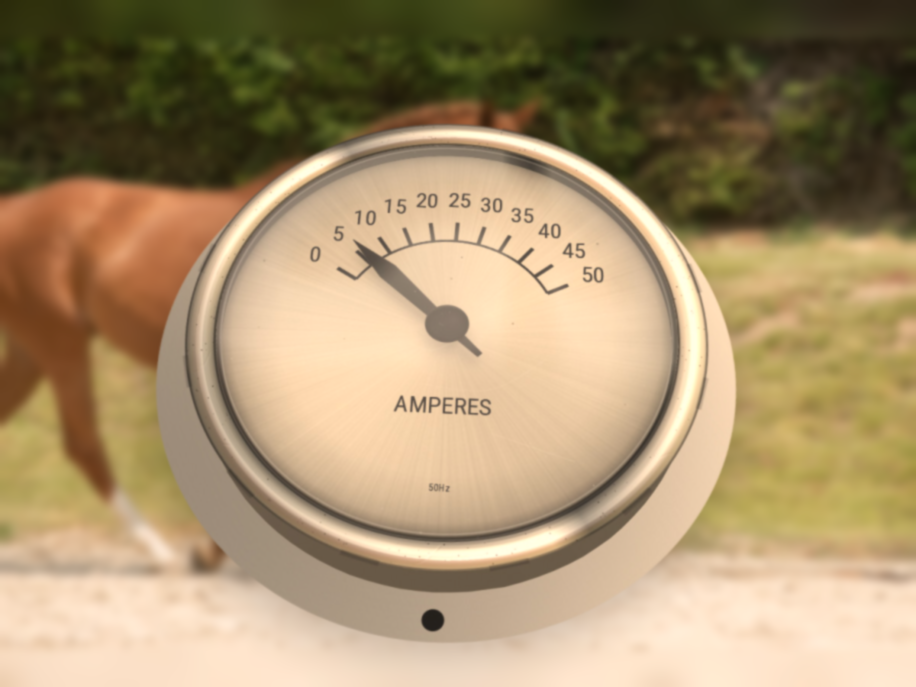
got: 5 A
